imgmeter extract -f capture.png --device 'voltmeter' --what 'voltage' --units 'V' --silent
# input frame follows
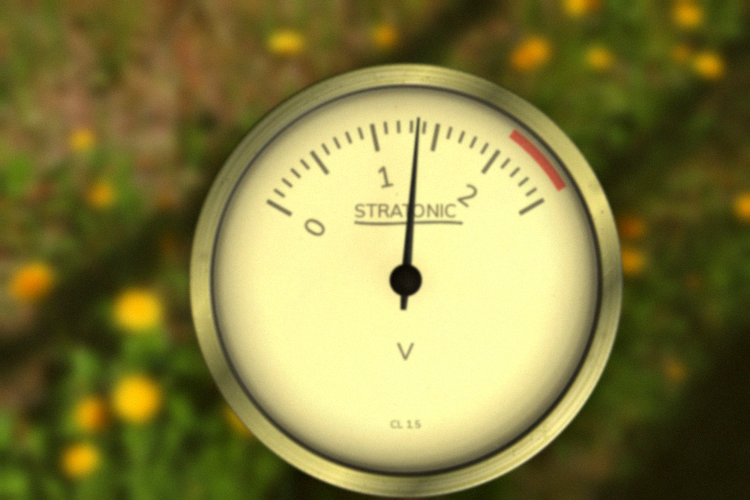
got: 1.35 V
